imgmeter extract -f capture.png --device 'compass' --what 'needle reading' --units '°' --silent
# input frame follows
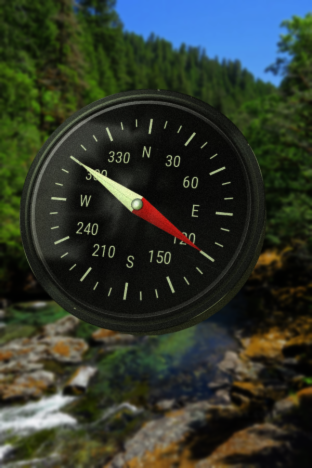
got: 120 °
